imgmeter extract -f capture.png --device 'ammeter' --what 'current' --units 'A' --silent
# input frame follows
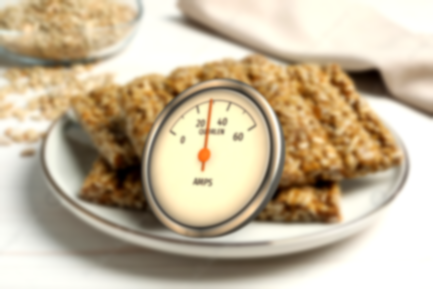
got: 30 A
